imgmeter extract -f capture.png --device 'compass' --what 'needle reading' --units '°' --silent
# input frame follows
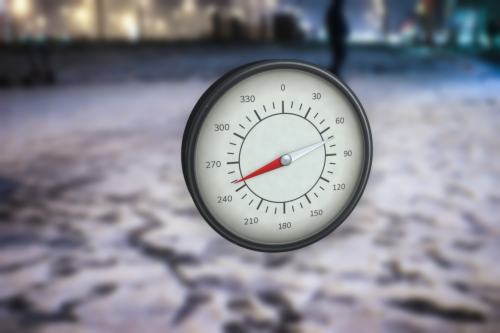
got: 250 °
